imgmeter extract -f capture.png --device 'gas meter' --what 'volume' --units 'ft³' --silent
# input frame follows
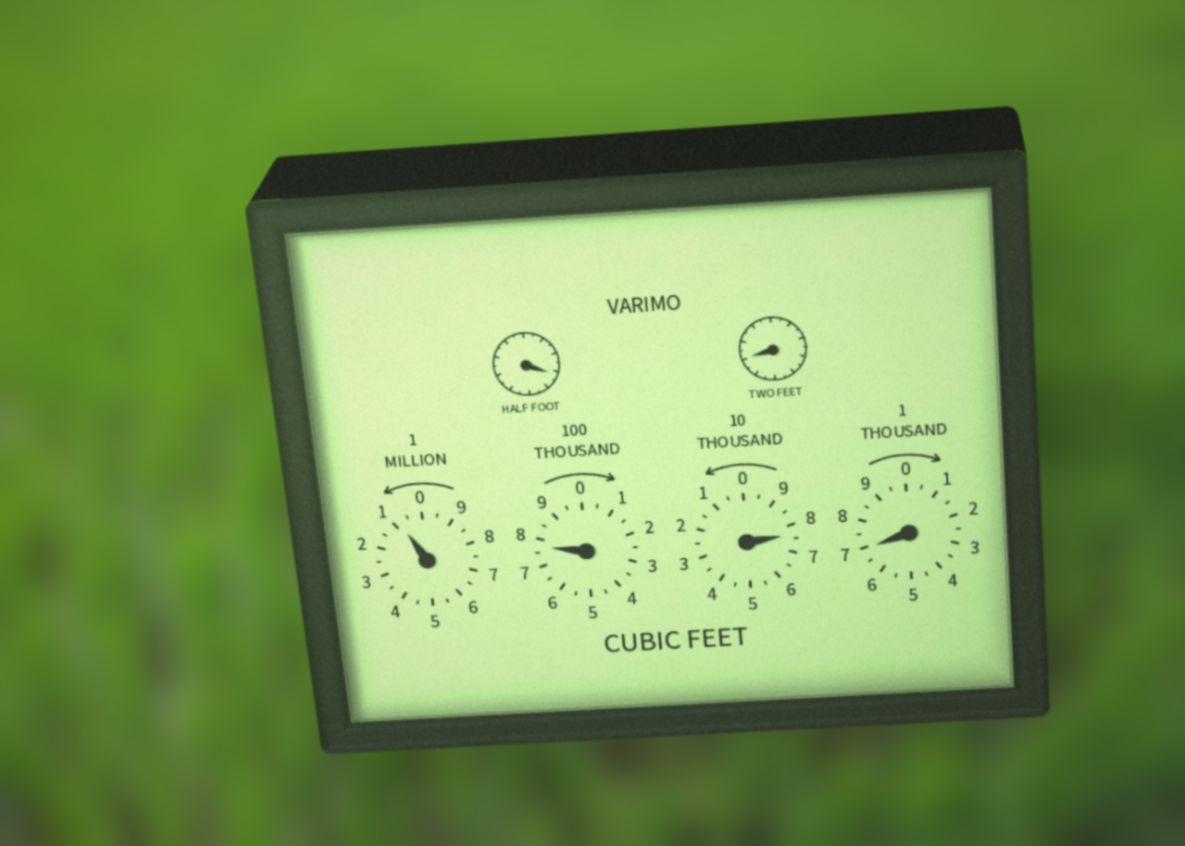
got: 77700 ft³
